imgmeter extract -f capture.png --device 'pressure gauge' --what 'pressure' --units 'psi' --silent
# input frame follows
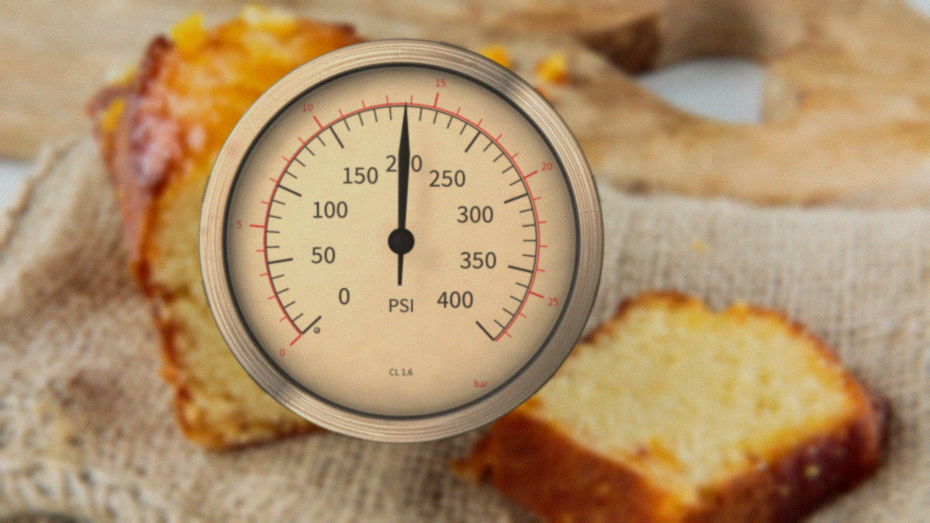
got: 200 psi
